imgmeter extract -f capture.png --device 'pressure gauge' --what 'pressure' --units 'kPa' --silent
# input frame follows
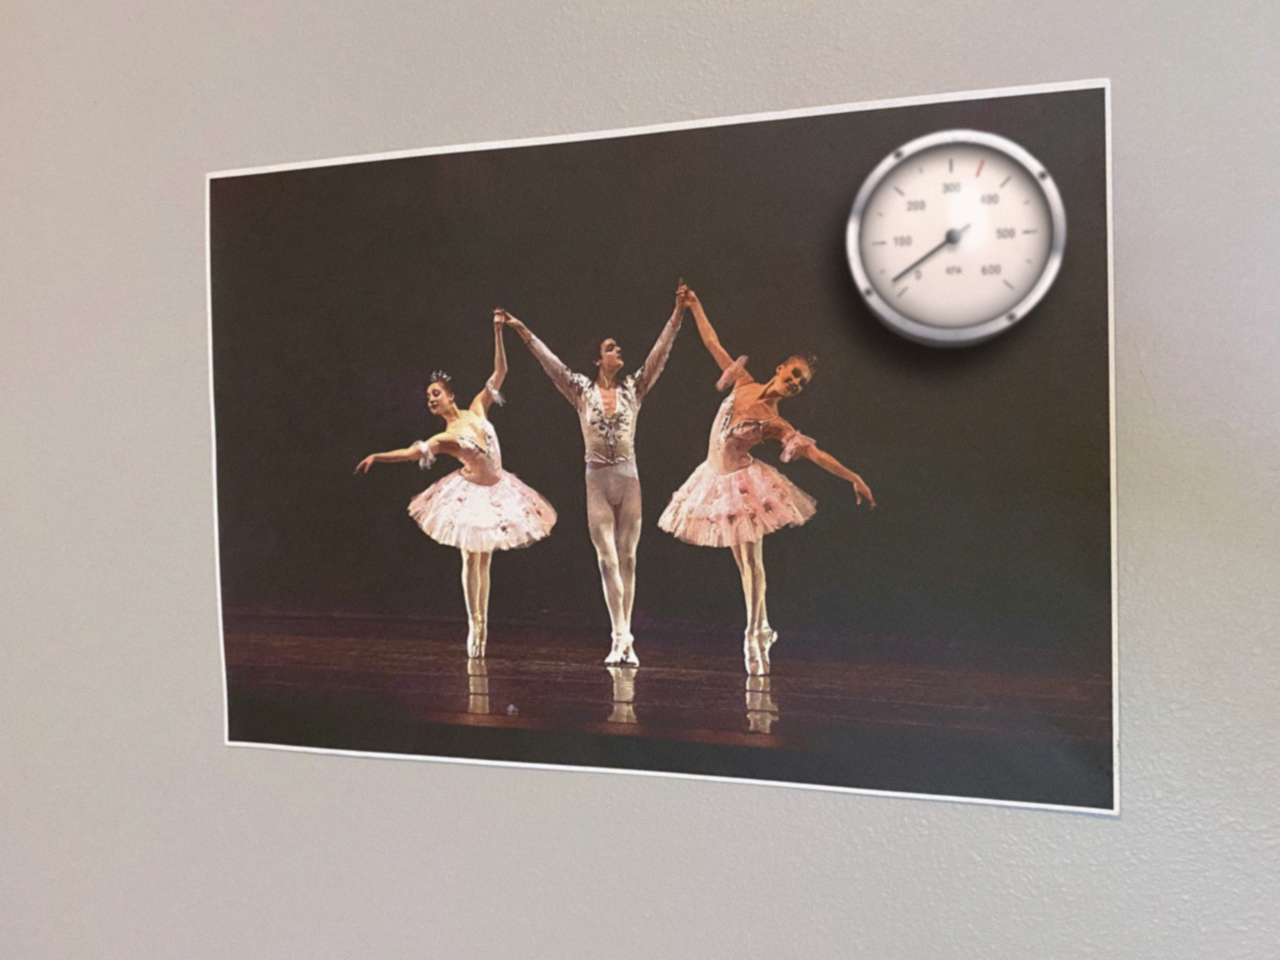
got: 25 kPa
